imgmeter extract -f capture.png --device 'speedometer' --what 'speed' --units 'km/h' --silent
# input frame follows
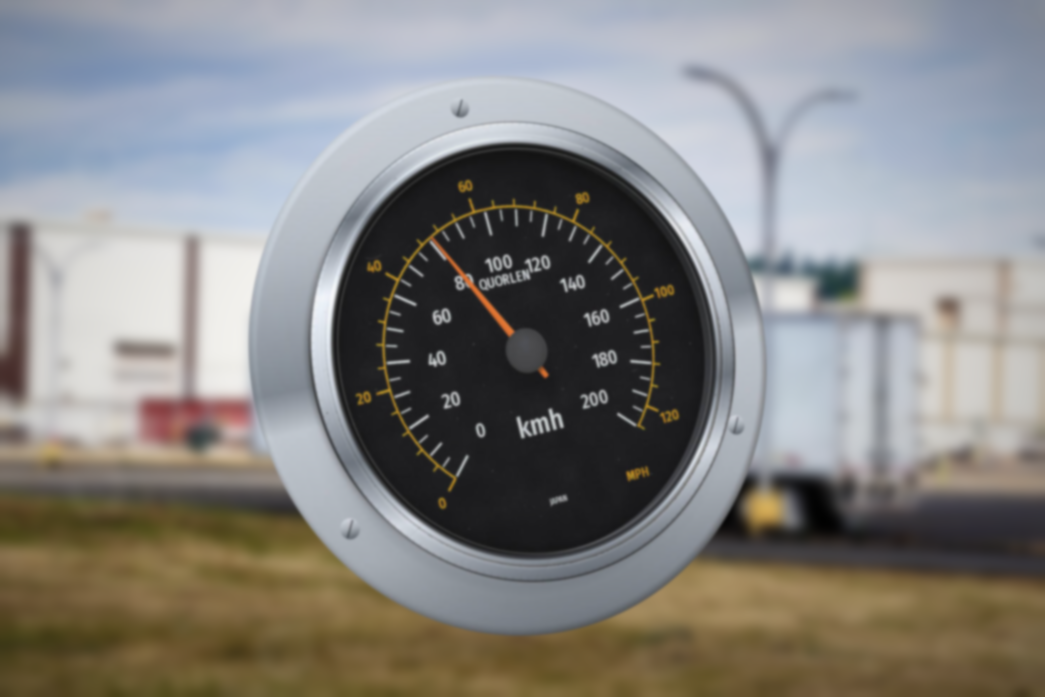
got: 80 km/h
